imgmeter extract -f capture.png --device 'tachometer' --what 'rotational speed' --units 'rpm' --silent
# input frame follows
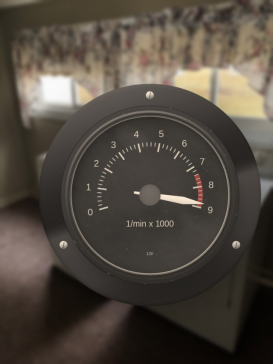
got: 8800 rpm
